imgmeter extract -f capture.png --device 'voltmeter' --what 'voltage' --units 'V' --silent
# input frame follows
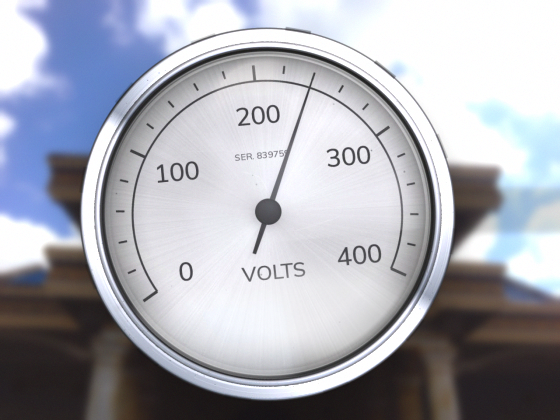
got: 240 V
